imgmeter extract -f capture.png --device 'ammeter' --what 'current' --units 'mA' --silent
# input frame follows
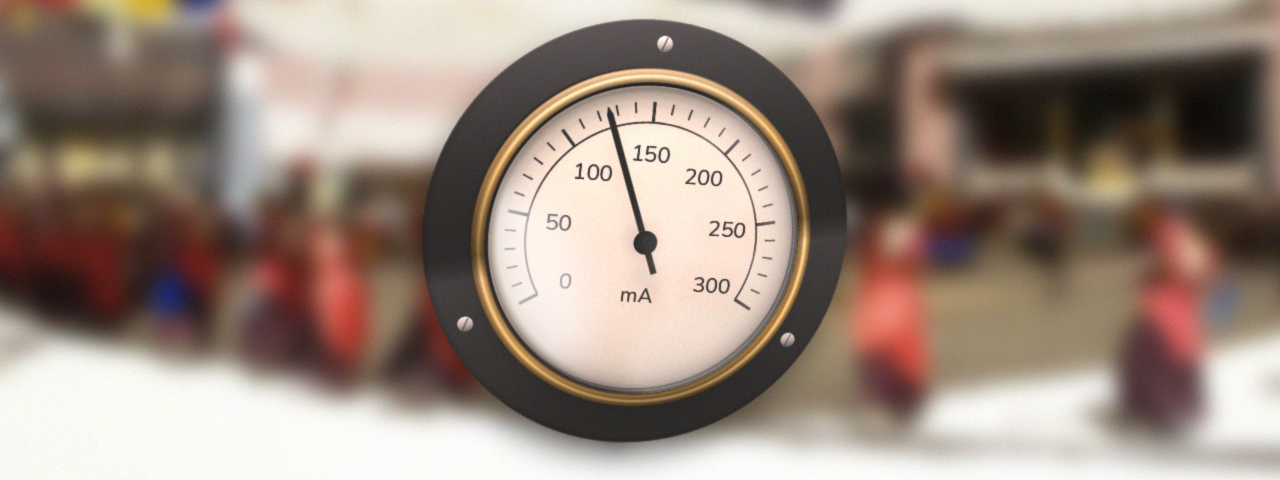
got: 125 mA
